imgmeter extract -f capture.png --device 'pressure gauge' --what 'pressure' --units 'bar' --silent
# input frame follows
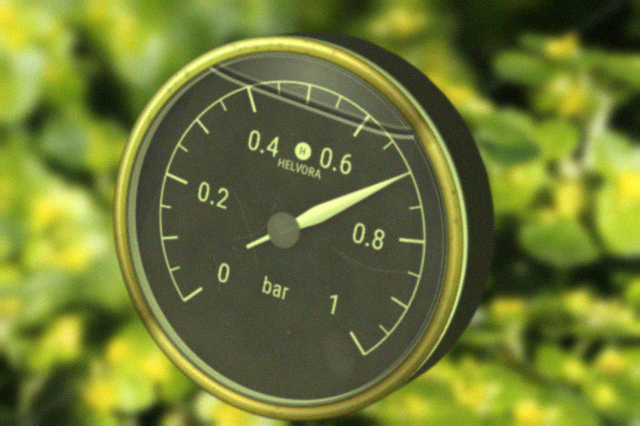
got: 0.7 bar
